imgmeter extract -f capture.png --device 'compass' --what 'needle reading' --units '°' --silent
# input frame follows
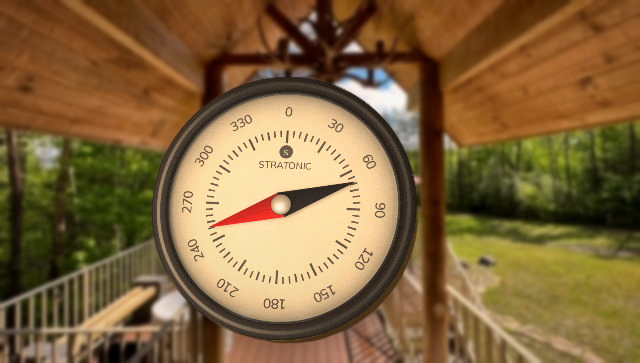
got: 250 °
